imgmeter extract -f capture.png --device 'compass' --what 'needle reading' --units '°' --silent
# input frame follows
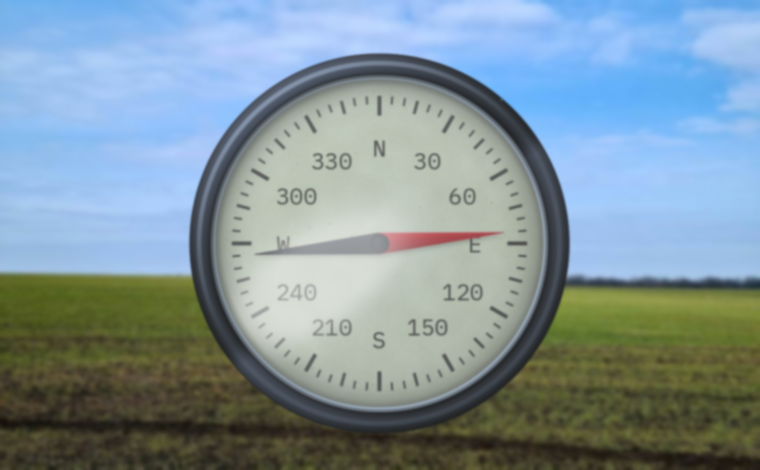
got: 85 °
